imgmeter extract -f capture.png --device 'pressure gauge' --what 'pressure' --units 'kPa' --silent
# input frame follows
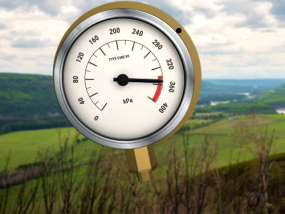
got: 350 kPa
